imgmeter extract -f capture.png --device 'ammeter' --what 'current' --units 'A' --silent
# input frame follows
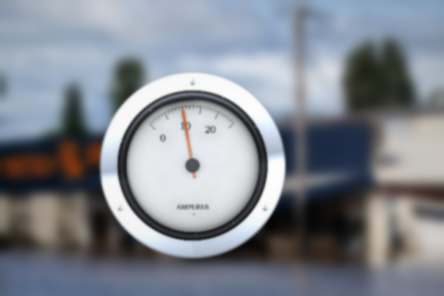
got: 10 A
